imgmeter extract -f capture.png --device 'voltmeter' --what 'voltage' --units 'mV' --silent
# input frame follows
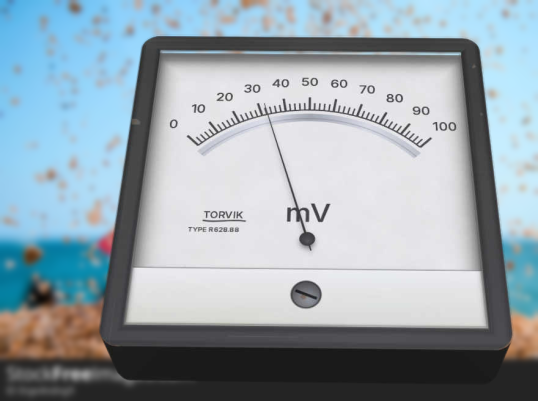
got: 32 mV
